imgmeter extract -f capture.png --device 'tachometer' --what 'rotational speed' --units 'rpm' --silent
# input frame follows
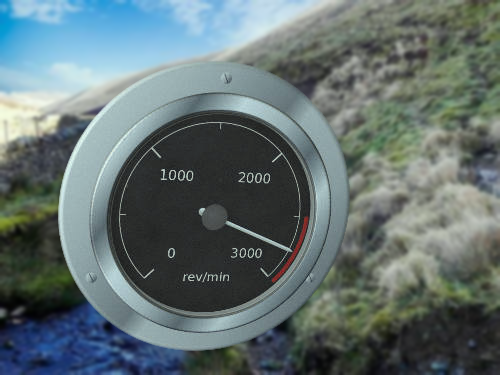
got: 2750 rpm
